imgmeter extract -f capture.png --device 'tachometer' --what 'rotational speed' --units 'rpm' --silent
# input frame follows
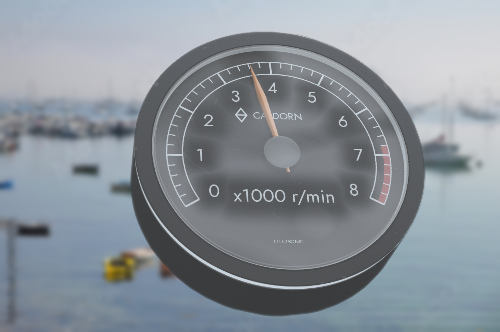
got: 3600 rpm
